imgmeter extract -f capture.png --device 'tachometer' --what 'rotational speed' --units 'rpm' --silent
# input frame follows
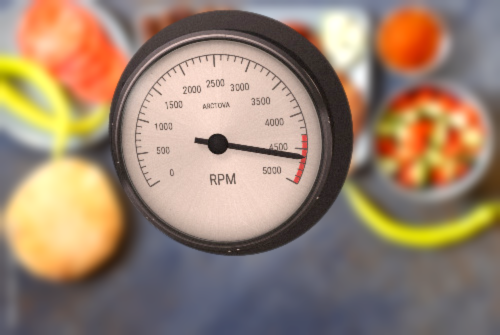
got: 4600 rpm
